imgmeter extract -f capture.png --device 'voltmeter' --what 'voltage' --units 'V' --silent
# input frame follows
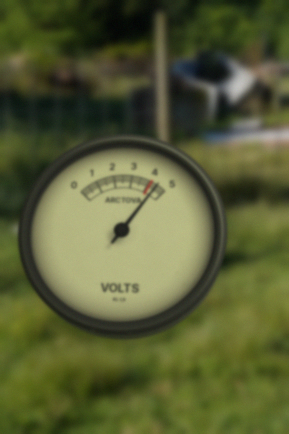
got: 4.5 V
